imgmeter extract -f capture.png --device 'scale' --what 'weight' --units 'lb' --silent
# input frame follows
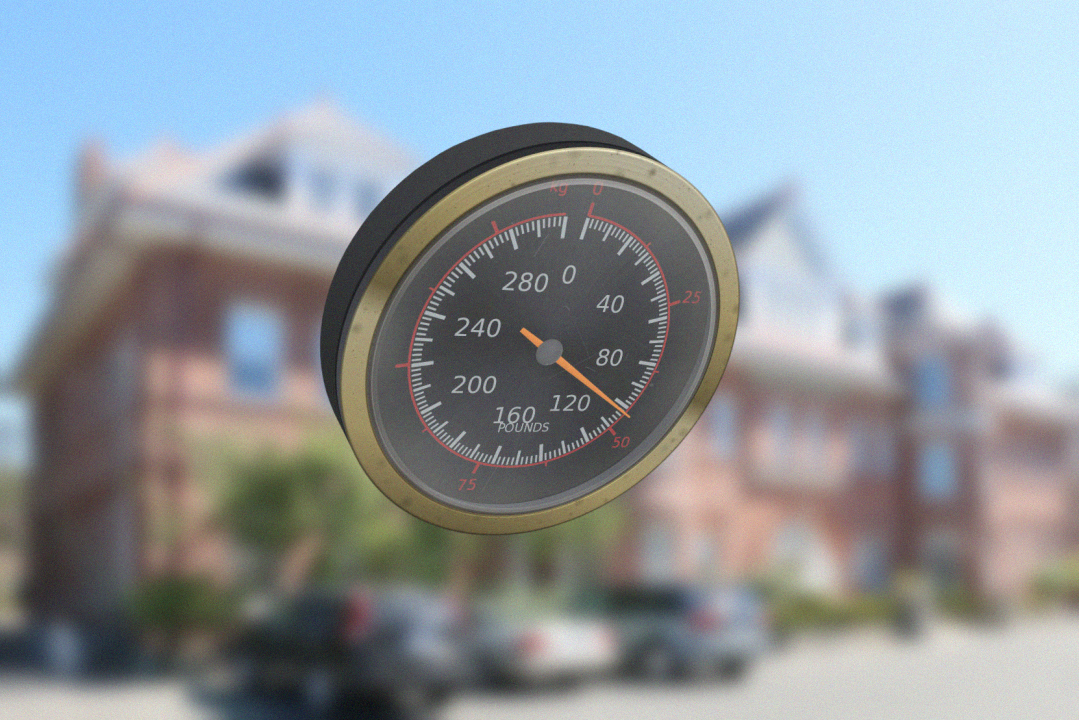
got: 102 lb
